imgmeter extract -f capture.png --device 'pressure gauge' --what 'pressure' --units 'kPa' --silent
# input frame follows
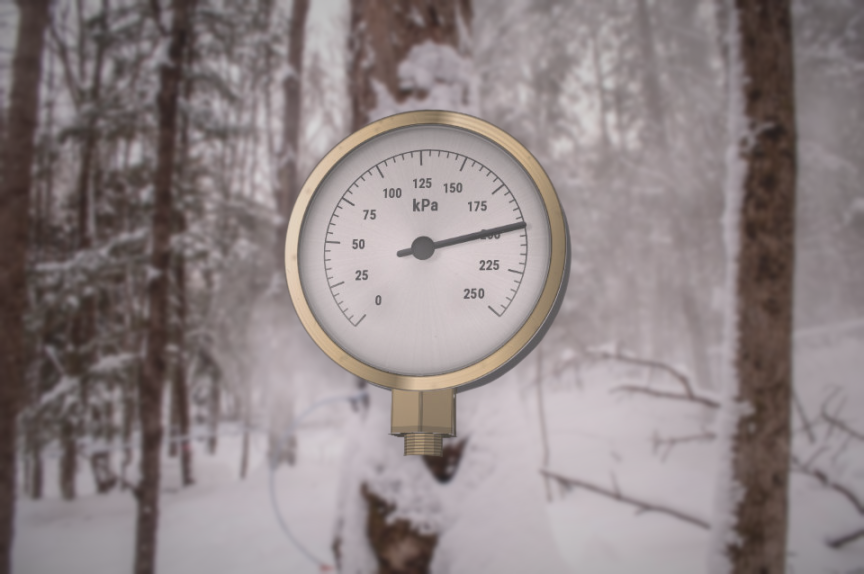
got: 200 kPa
